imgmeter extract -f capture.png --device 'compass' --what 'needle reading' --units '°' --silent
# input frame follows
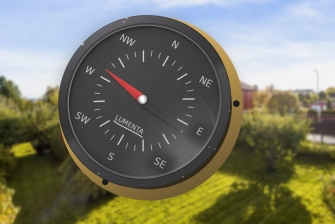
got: 280 °
